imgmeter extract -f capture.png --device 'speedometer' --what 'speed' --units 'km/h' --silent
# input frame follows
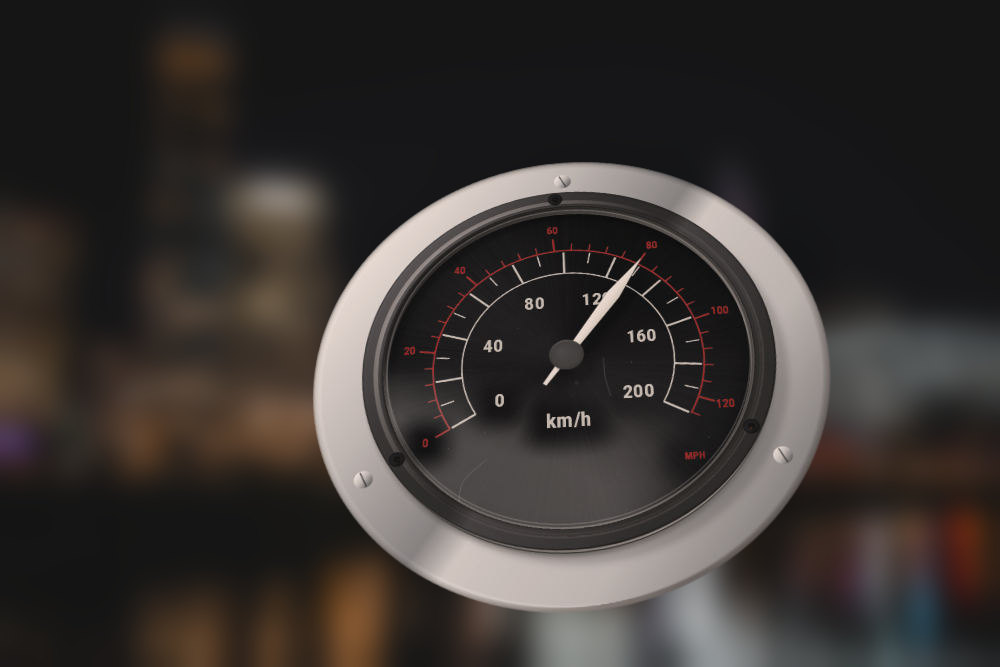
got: 130 km/h
